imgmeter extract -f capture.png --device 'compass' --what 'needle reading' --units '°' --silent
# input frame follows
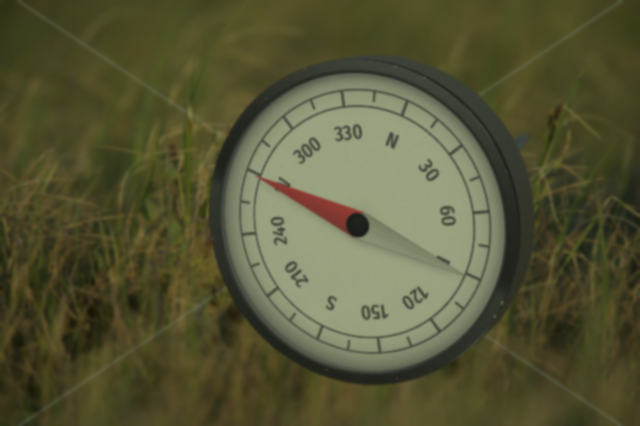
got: 270 °
